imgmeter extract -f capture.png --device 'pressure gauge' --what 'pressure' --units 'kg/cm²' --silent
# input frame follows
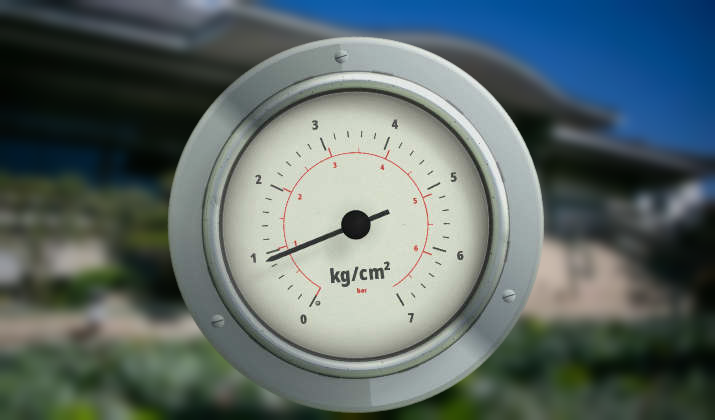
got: 0.9 kg/cm²
